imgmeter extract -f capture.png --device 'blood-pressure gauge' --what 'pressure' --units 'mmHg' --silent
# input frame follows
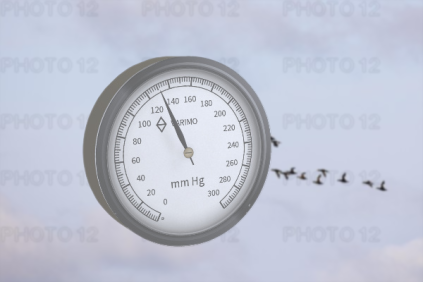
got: 130 mmHg
